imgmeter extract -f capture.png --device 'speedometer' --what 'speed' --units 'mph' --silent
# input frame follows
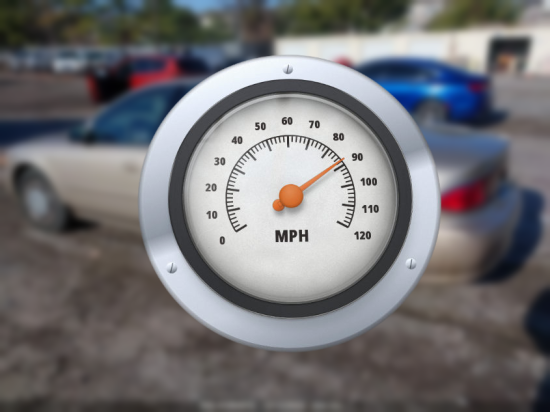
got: 88 mph
